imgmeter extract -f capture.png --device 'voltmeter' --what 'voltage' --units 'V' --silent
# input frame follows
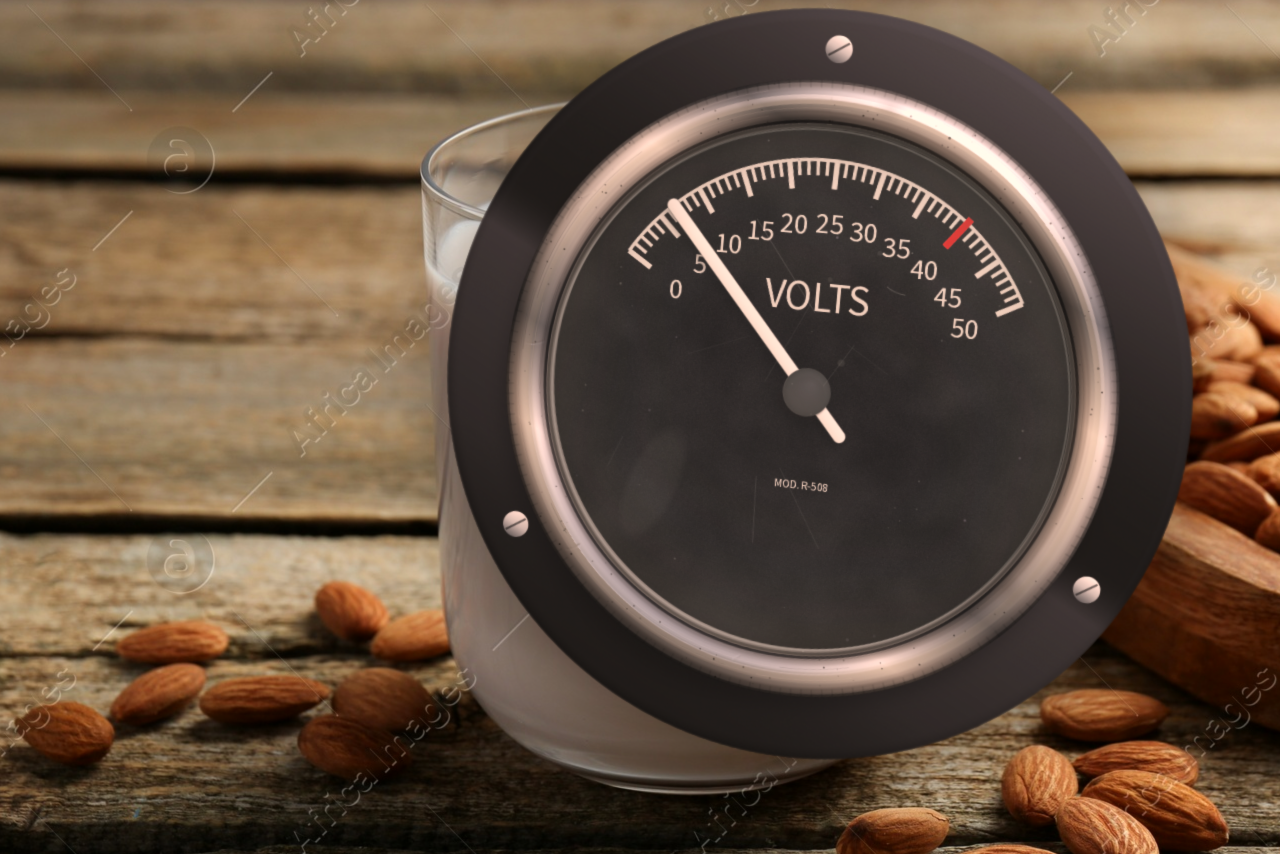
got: 7 V
